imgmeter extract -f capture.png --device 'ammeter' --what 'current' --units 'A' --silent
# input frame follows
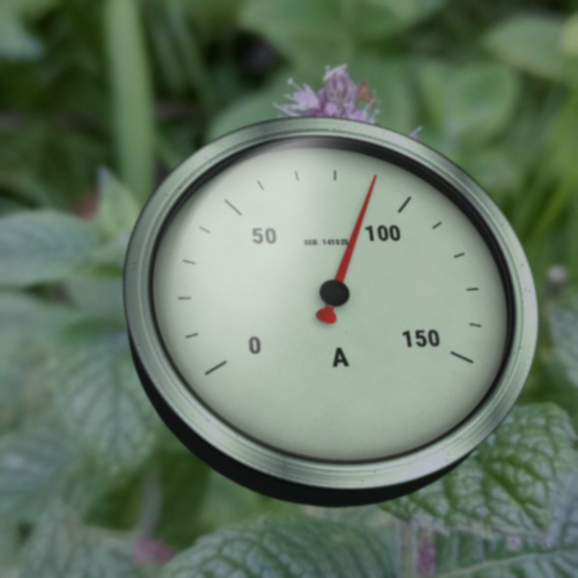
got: 90 A
